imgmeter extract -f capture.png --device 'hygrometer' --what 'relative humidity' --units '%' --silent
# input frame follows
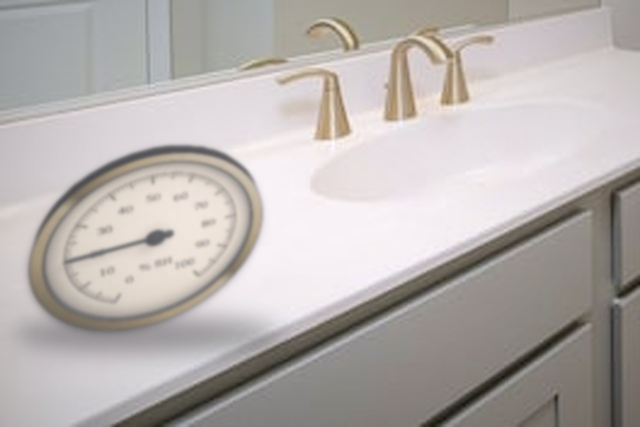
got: 20 %
